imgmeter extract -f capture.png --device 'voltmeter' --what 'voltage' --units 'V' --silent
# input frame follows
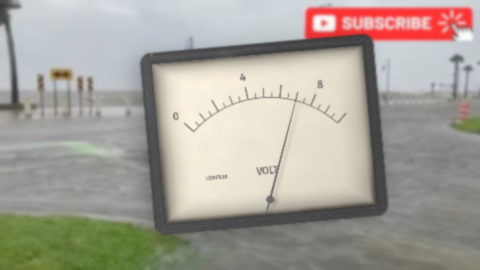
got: 7 V
